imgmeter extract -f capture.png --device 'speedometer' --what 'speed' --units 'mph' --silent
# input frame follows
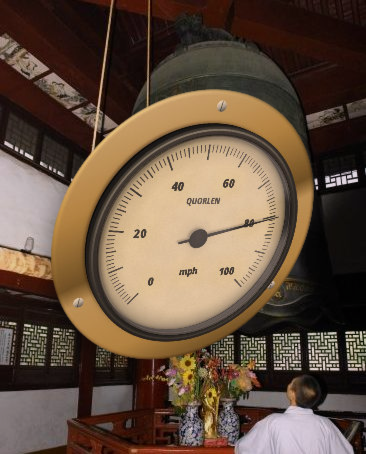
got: 80 mph
